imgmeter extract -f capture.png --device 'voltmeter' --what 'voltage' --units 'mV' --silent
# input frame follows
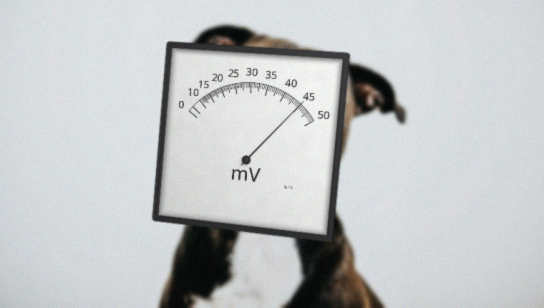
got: 45 mV
